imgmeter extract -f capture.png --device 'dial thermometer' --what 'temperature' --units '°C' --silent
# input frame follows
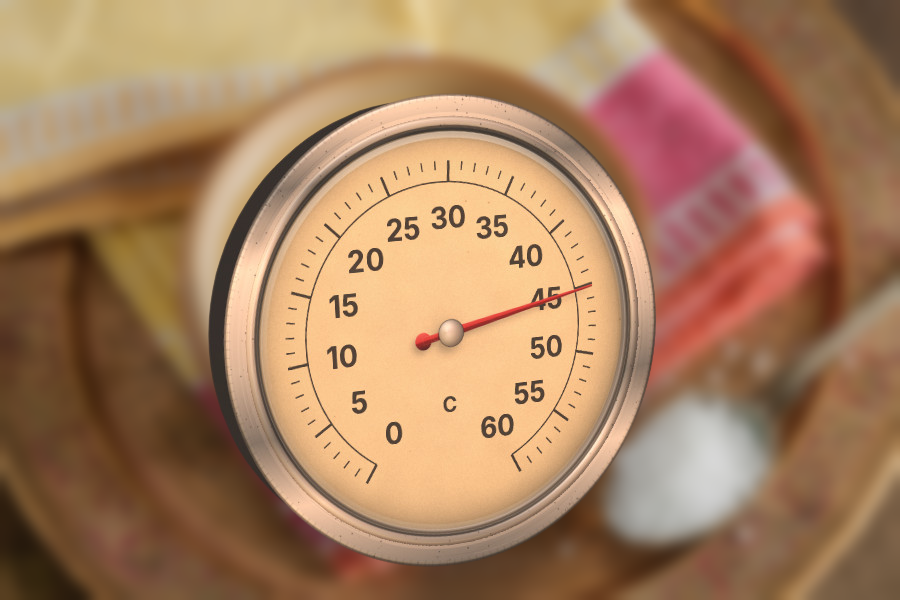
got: 45 °C
